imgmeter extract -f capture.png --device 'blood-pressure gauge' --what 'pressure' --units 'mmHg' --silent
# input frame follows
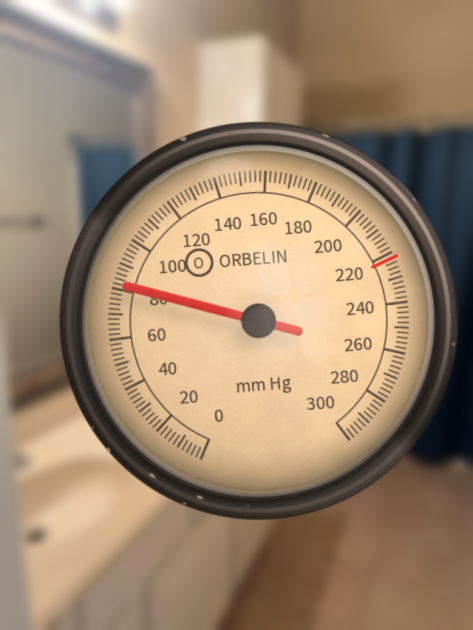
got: 82 mmHg
